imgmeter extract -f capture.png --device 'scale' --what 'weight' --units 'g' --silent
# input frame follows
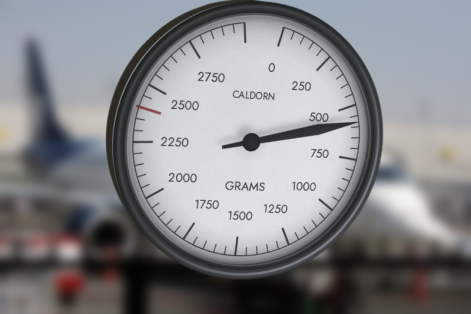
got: 575 g
